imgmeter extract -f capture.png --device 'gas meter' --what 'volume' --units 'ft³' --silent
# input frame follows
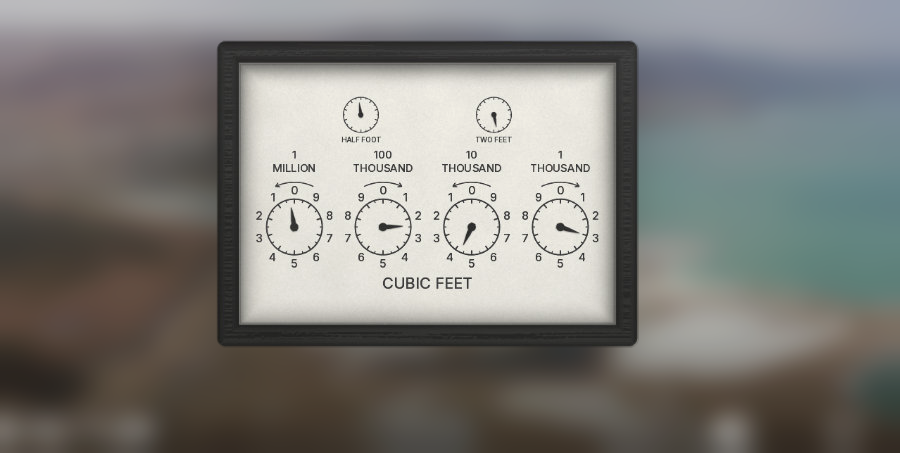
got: 24300 ft³
